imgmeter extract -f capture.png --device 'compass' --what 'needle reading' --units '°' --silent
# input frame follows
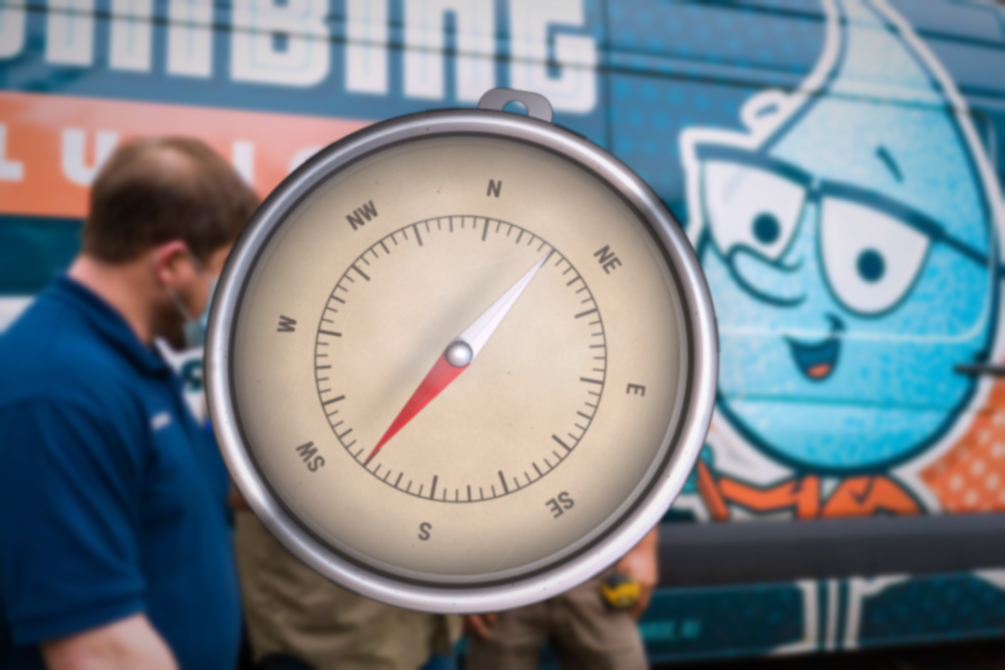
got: 210 °
